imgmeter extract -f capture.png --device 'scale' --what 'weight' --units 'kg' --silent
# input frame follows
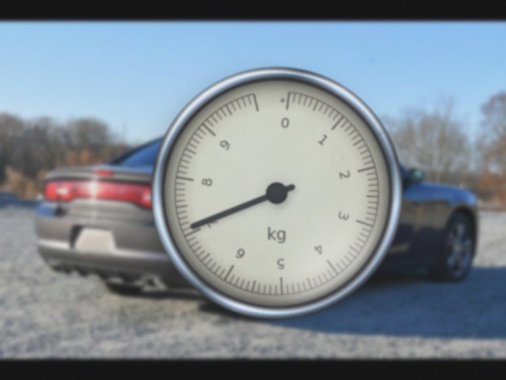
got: 7.1 kg
